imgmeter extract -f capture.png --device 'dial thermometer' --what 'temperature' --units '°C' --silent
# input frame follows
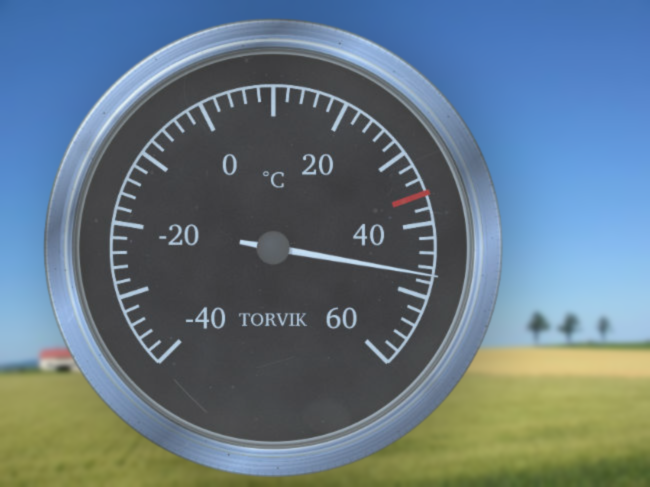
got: 47 °C
